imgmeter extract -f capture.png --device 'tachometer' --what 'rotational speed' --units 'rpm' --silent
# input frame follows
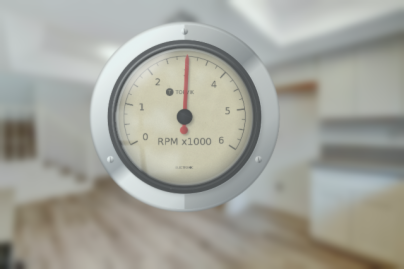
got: 3000 rpm
